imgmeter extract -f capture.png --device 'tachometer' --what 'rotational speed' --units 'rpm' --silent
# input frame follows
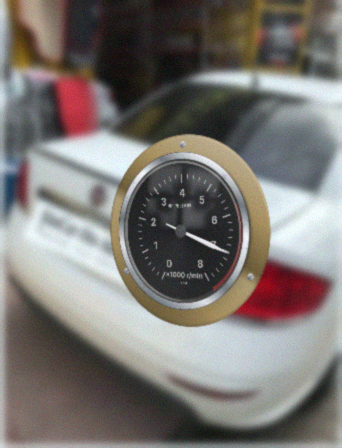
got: 7000 rpm
